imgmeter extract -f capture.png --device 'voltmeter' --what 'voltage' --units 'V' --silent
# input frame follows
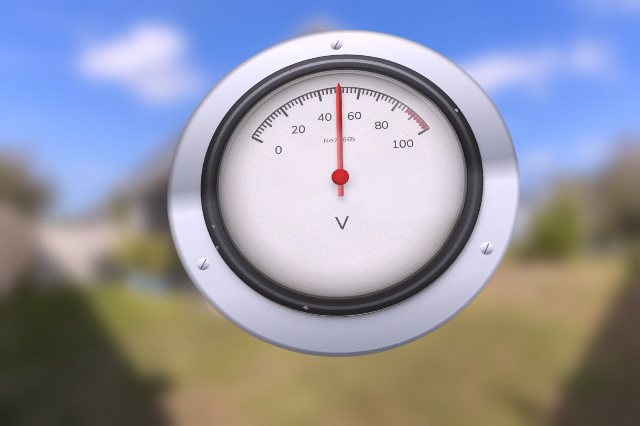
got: 50 V
